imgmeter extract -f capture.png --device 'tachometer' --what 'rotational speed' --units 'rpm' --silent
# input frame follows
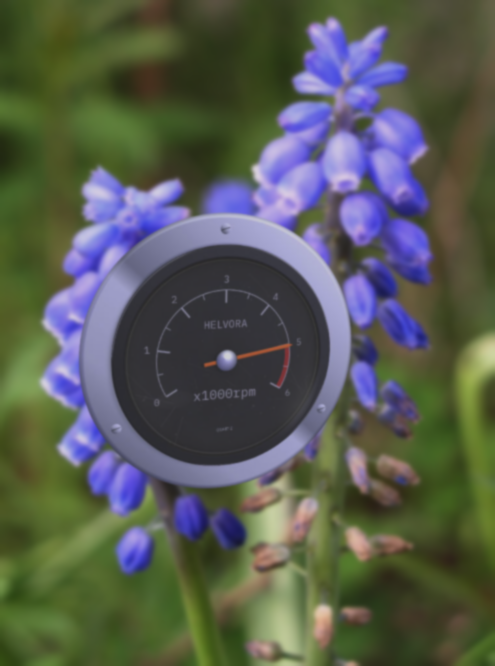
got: 5000 rpm
